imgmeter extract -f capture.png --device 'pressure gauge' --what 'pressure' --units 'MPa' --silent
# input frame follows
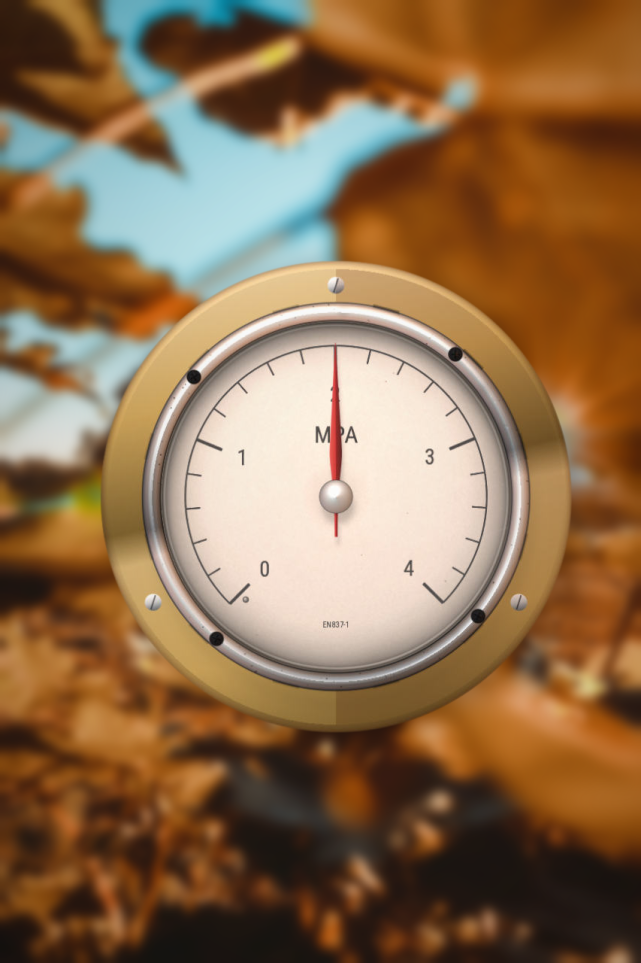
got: 2 MPa
